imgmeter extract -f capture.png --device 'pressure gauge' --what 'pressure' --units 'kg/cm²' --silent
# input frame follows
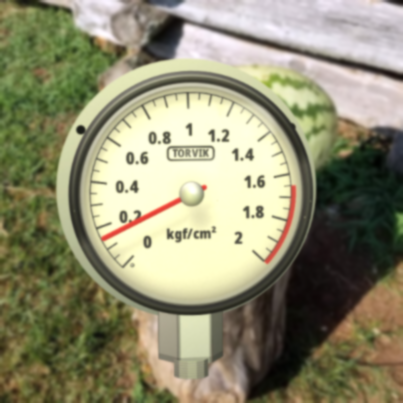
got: 0.15 kg/cm²
